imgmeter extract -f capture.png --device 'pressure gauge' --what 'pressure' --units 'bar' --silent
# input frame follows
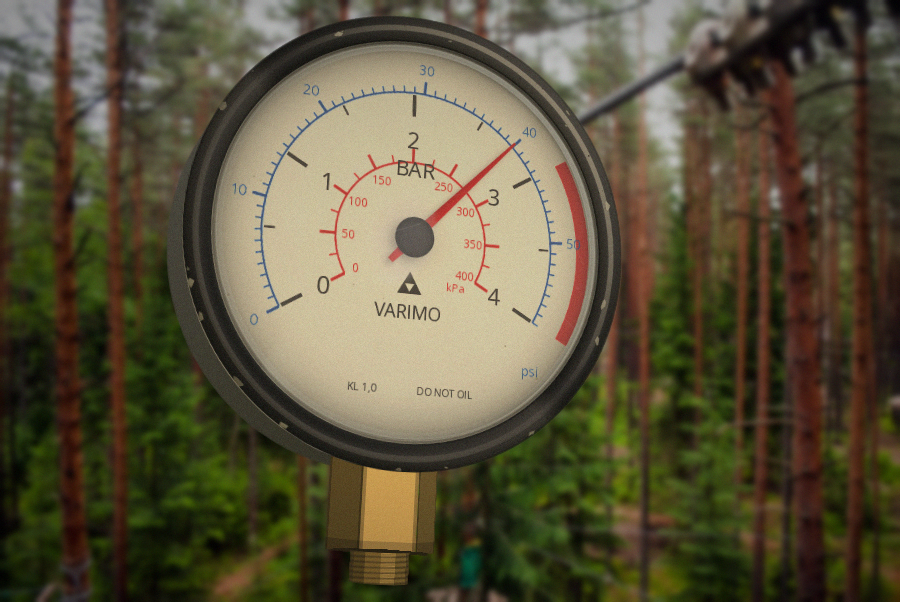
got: 2.75 bar
